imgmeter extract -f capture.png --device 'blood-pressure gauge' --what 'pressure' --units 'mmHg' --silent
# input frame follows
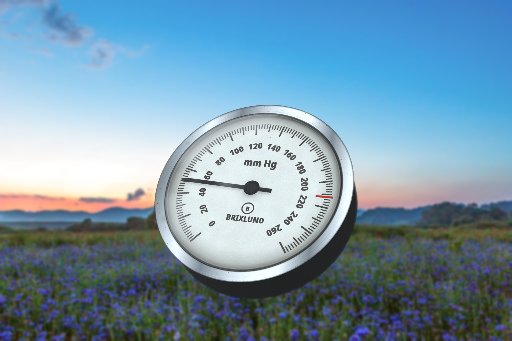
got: 50 mmHg
